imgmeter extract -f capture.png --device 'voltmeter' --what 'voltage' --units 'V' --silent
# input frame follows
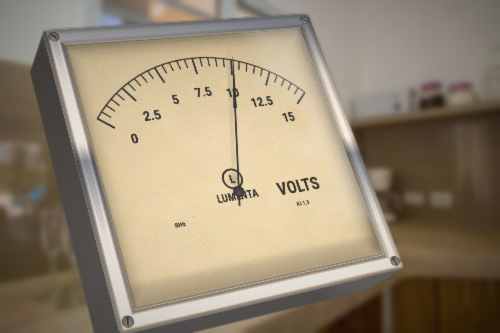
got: 10 V
